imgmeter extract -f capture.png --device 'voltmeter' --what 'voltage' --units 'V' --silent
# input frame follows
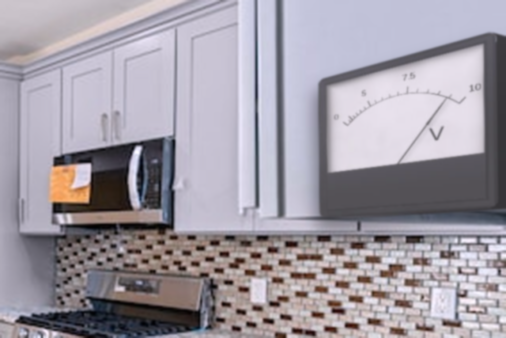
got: 9.5 V
